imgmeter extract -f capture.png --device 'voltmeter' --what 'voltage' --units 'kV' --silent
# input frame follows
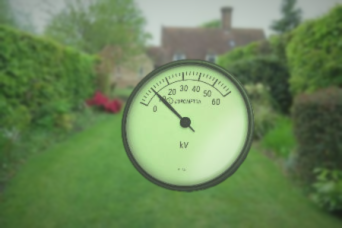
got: 10 kV
